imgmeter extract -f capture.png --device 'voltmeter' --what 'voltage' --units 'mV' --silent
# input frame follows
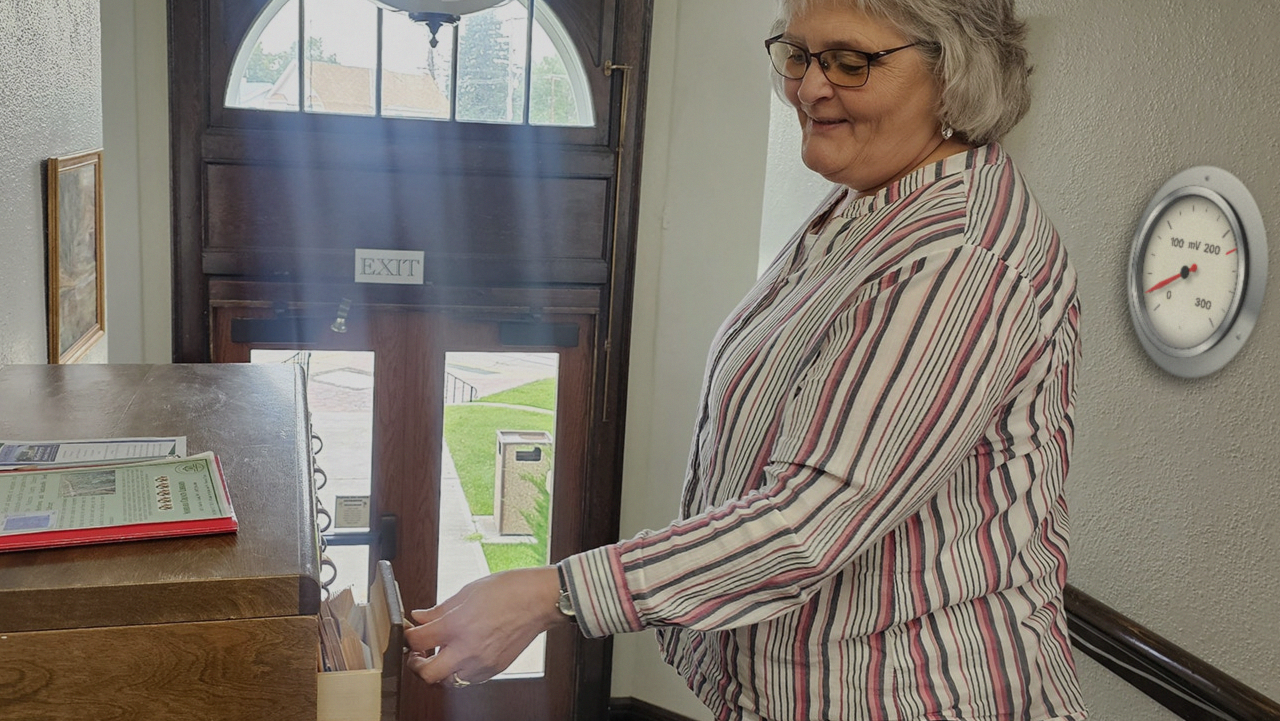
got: 20 mV
